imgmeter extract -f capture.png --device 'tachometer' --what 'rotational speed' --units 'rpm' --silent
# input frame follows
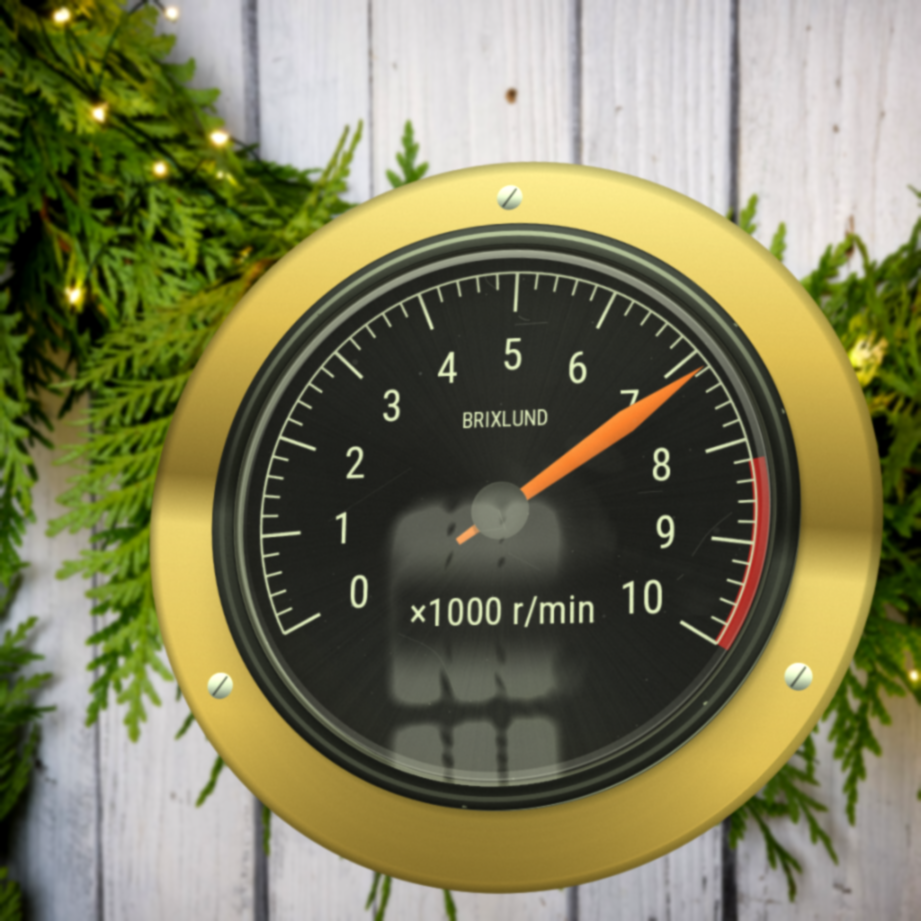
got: 7200 rpm
